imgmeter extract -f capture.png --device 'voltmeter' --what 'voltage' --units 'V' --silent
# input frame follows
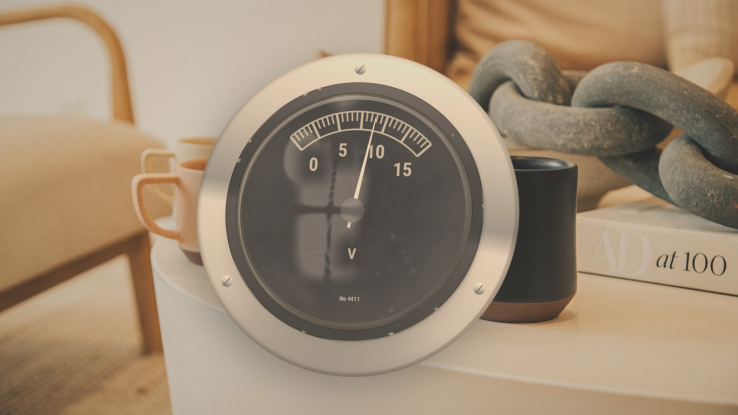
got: 9 V
